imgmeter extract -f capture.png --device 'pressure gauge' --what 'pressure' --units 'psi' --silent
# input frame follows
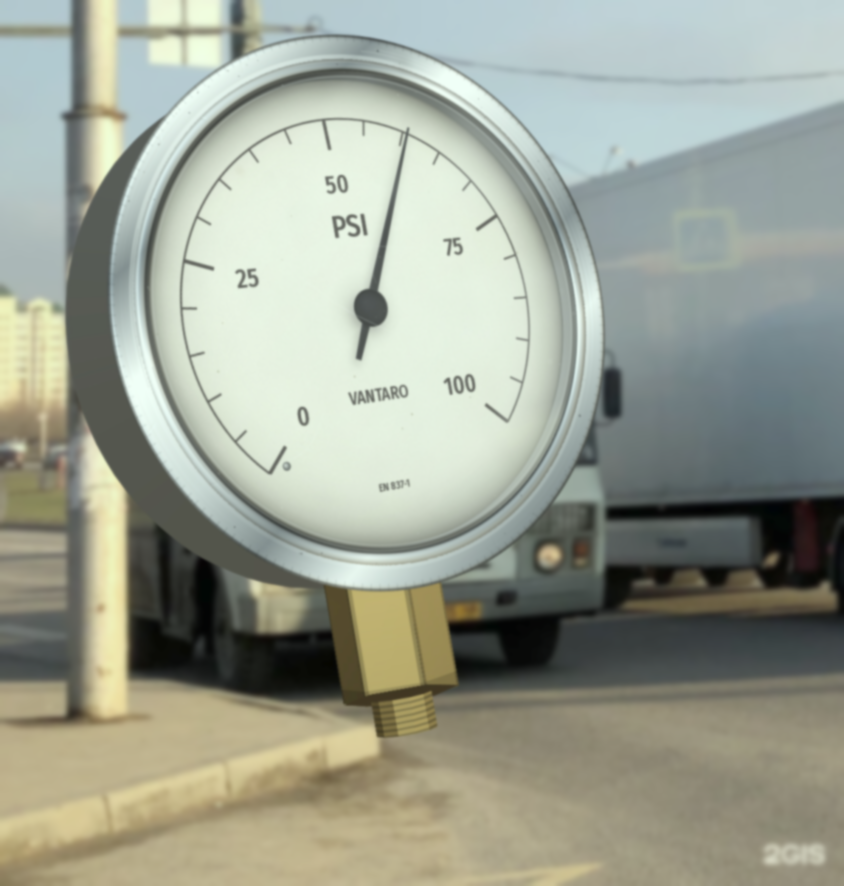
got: 60 psi
